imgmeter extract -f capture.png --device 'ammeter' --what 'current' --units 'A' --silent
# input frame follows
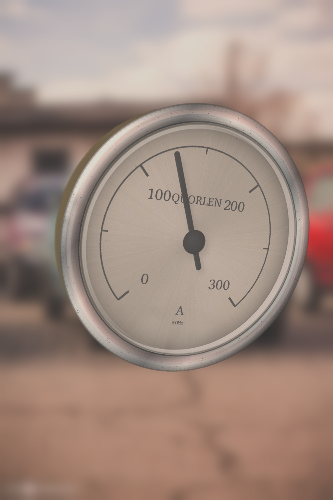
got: 125 A
